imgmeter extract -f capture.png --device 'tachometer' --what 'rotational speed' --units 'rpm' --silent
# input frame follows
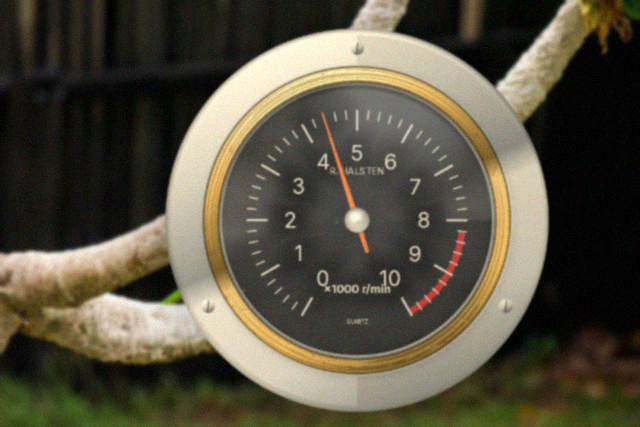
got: 4400 rpm
